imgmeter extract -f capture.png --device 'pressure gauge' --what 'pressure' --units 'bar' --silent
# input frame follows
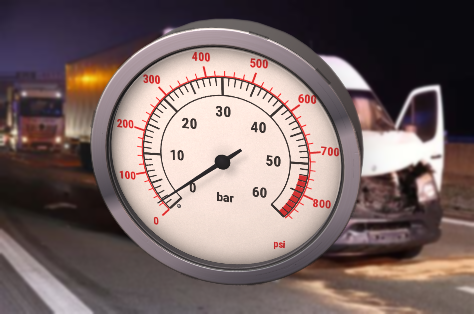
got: 2 bar
